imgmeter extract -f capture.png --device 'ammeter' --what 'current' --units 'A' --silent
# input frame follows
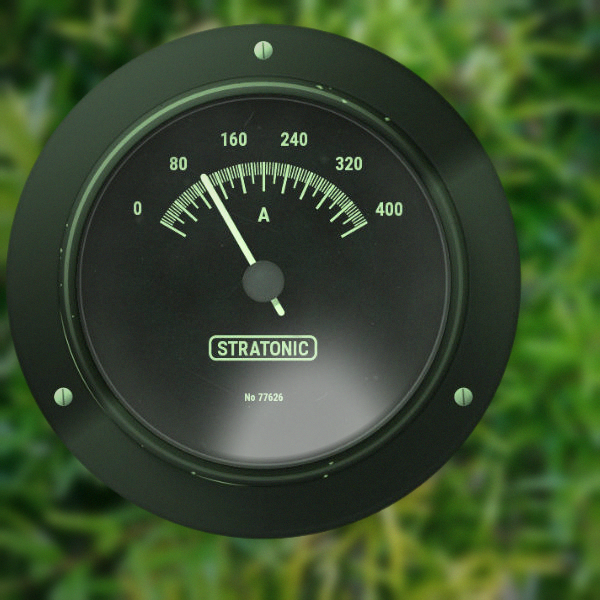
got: 100 A
